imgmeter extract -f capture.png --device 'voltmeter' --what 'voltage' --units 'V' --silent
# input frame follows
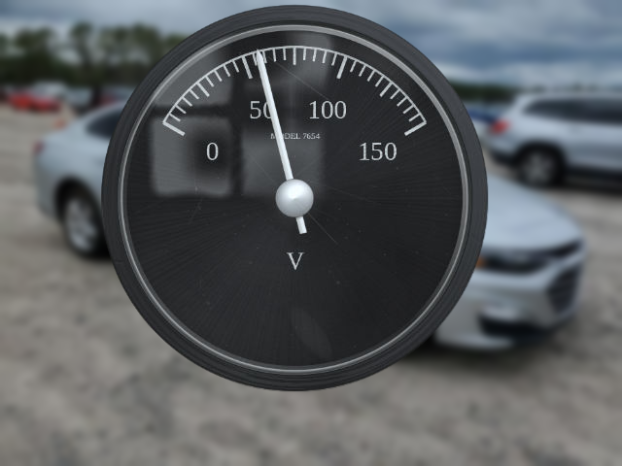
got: 57.5 V
